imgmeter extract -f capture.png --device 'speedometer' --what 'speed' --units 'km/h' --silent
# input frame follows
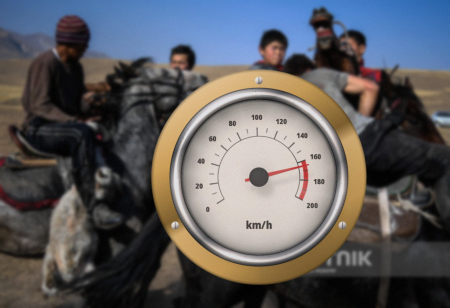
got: 165 km/h
